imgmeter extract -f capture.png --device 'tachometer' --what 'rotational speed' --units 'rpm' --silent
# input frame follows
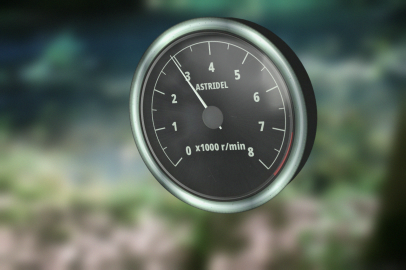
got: 3000 rpm
